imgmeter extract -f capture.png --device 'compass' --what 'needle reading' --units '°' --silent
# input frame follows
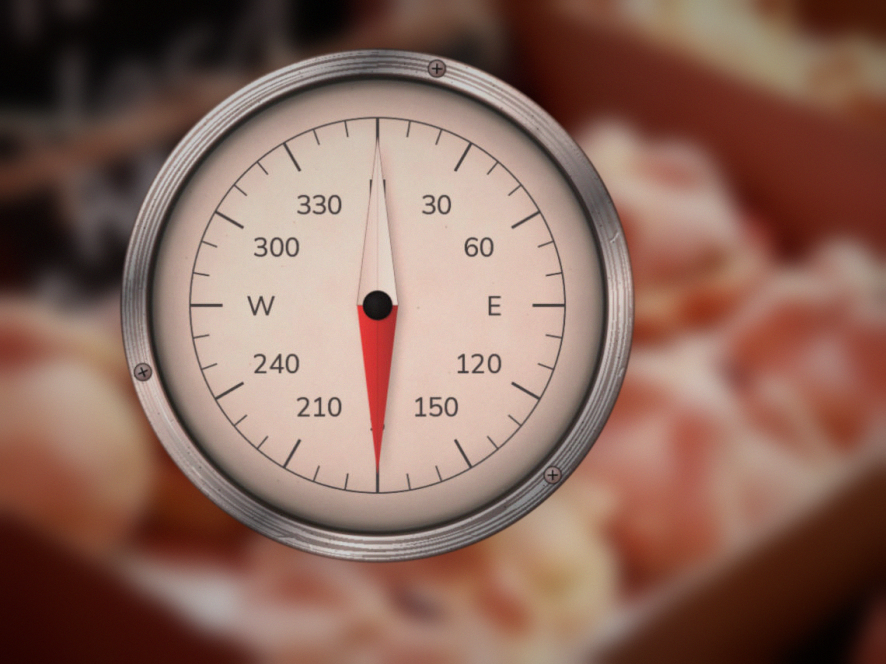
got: 180 °
